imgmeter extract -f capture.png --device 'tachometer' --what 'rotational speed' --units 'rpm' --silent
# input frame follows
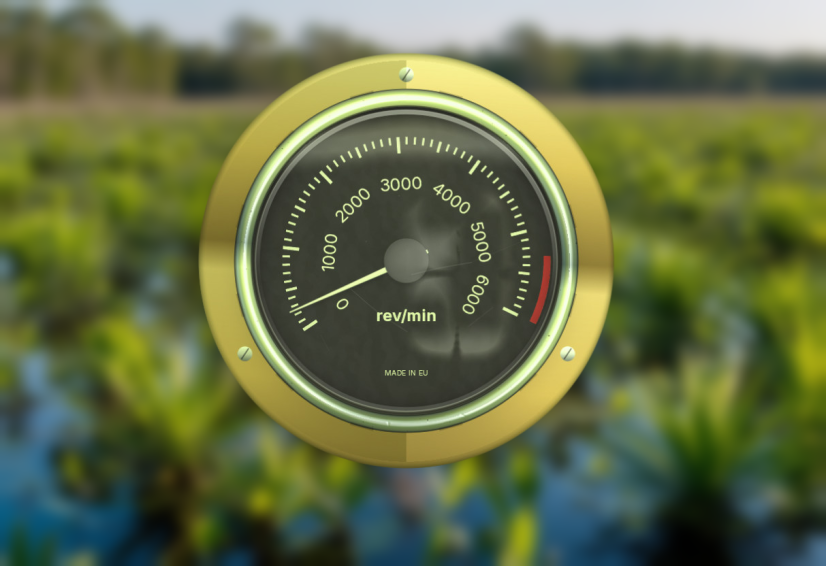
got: 250 rpm
